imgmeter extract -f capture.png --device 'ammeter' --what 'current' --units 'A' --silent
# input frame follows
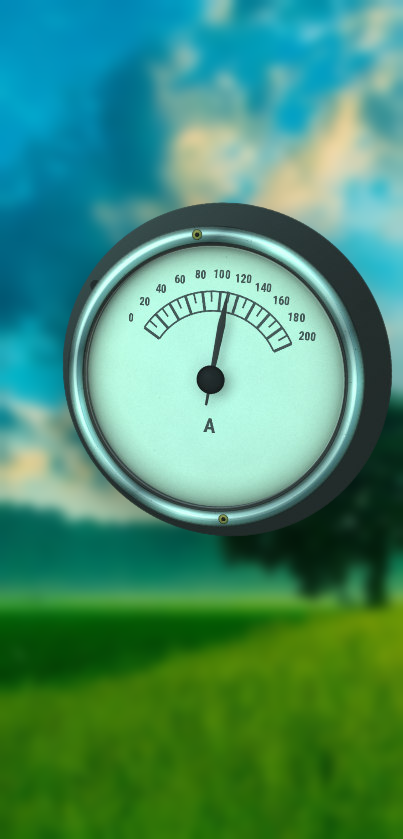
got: 110 A
